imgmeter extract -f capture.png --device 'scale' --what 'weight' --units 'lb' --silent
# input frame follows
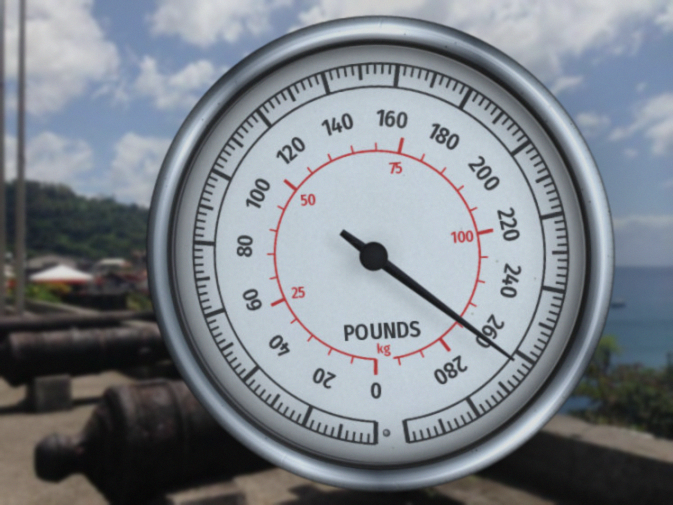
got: 262 lb
